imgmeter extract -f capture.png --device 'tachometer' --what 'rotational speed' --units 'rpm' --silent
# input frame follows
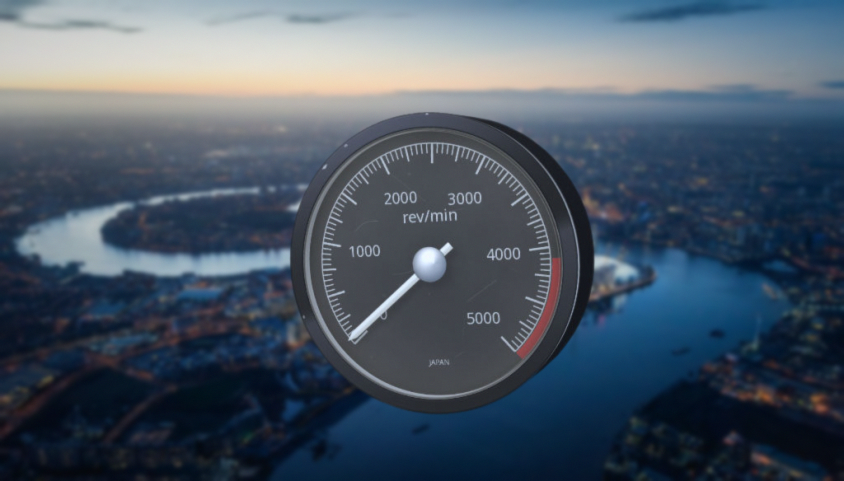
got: 50 rpm
